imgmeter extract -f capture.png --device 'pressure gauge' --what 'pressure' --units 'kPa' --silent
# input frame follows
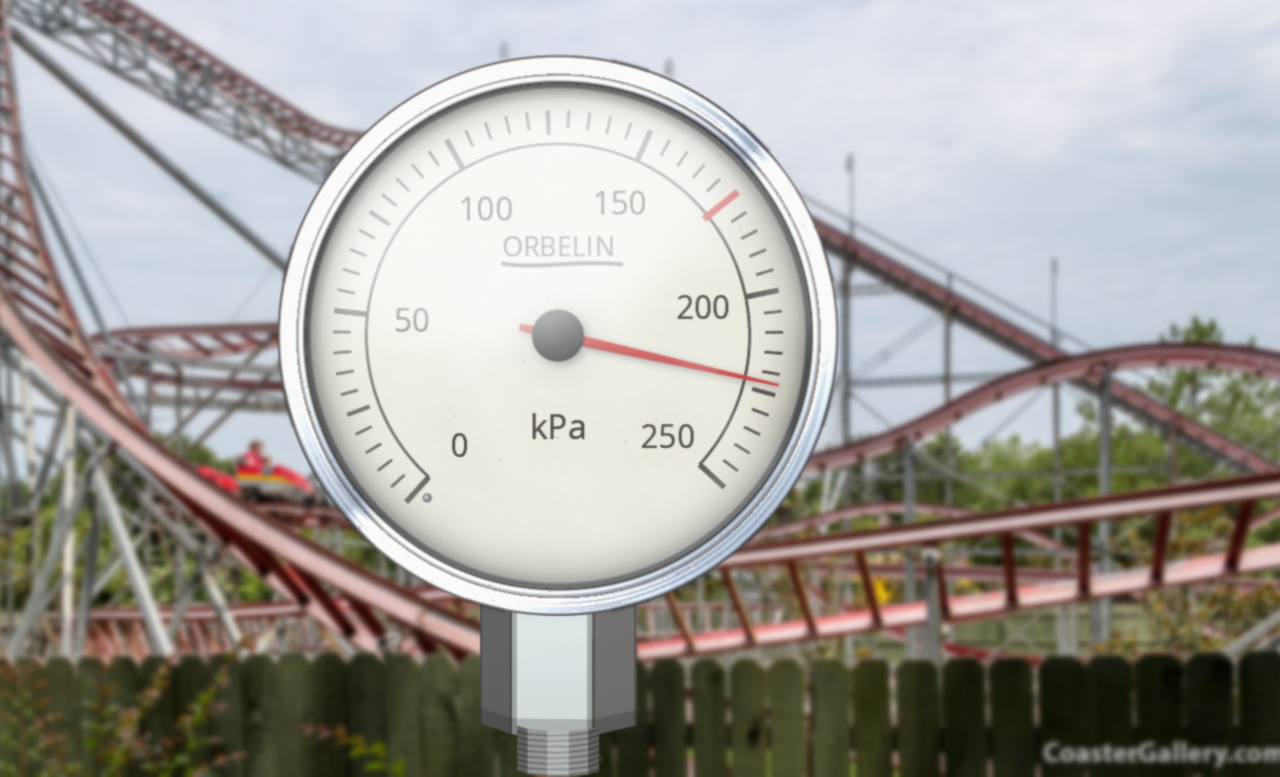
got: 222.5 kPa
